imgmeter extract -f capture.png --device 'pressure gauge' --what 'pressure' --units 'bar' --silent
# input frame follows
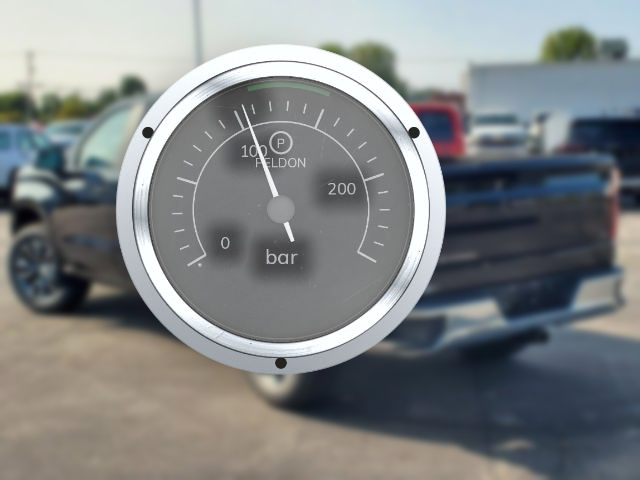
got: 105 bar
